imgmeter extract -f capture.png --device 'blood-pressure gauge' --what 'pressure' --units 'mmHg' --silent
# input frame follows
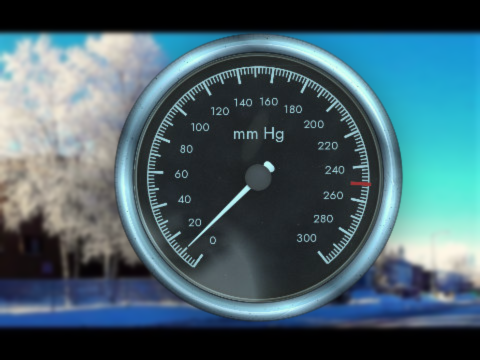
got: 10 mmHg
